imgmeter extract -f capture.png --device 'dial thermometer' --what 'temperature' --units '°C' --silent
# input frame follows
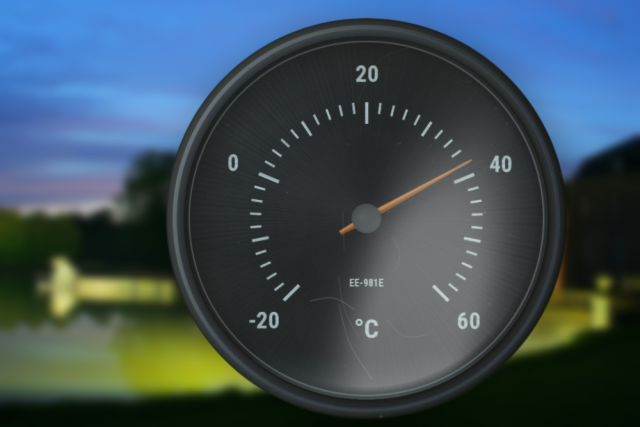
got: 38 °C
